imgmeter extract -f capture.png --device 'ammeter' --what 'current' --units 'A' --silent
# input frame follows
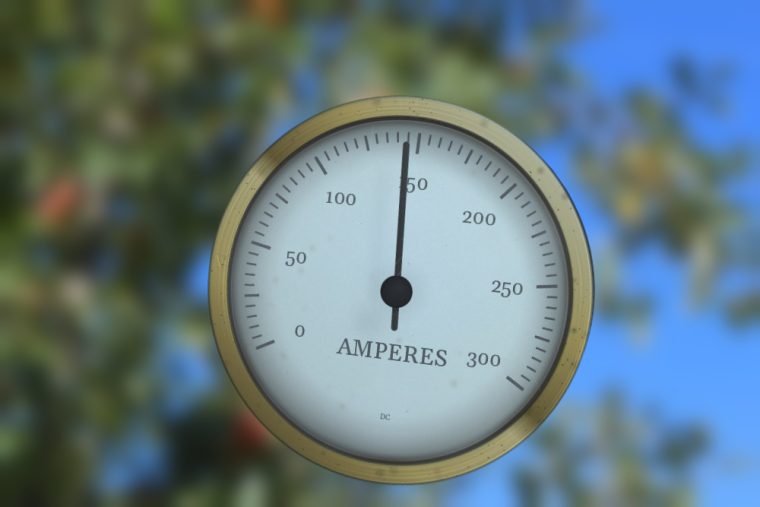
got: 145 A
